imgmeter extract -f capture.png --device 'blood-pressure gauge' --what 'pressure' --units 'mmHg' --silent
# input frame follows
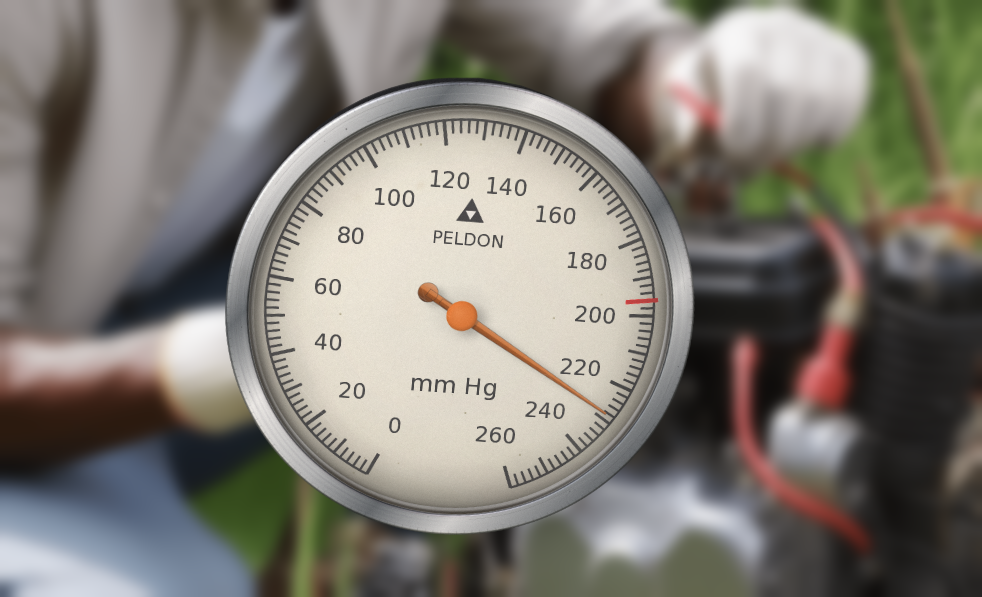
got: 228 mmHg
